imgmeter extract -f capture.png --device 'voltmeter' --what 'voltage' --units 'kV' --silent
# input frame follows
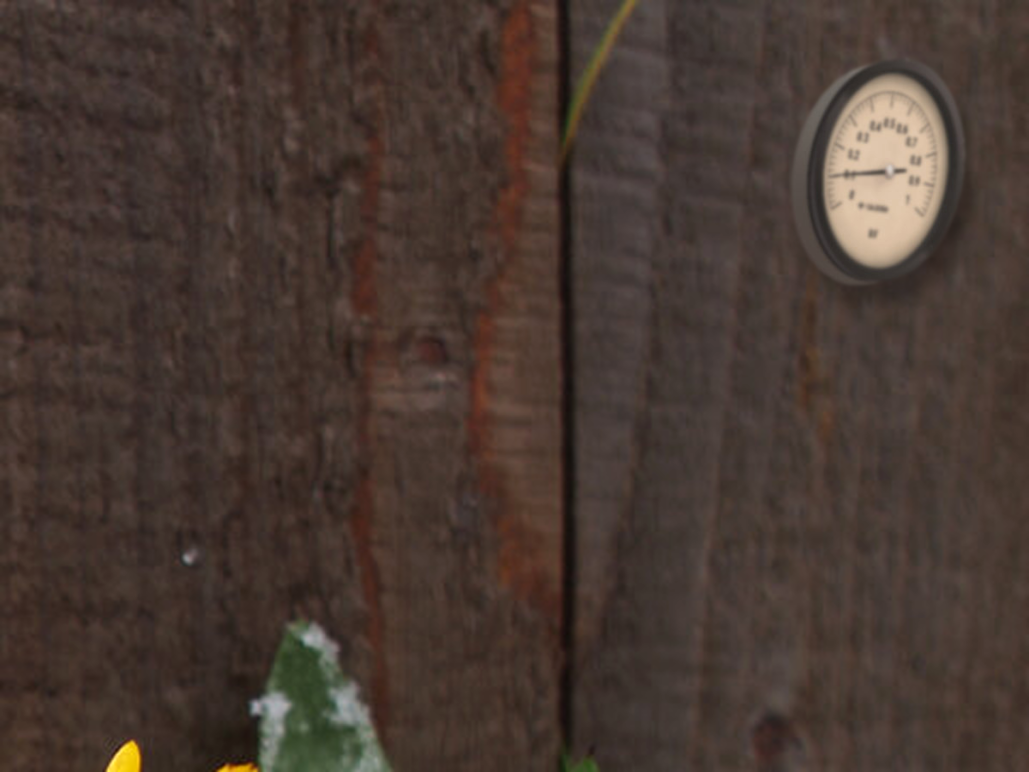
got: 0.1 kV
